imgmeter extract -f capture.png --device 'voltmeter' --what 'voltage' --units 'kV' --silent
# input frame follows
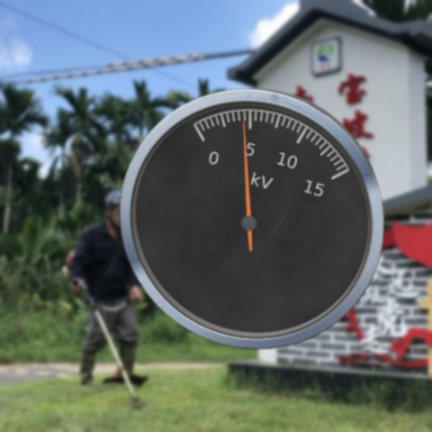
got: 4.5 kV
